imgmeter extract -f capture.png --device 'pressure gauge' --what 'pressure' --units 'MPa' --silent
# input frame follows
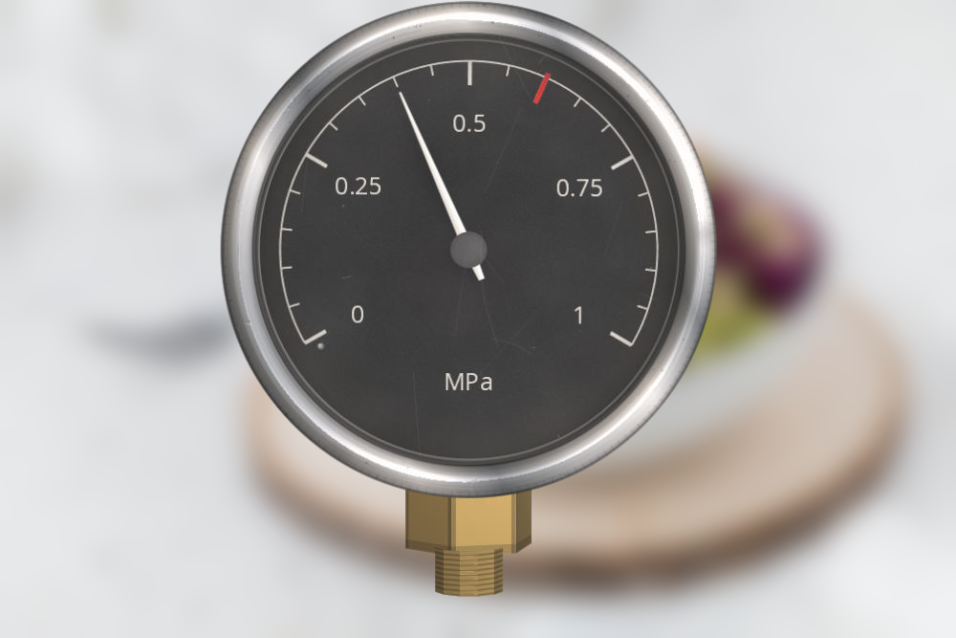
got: 0.4 MPa
